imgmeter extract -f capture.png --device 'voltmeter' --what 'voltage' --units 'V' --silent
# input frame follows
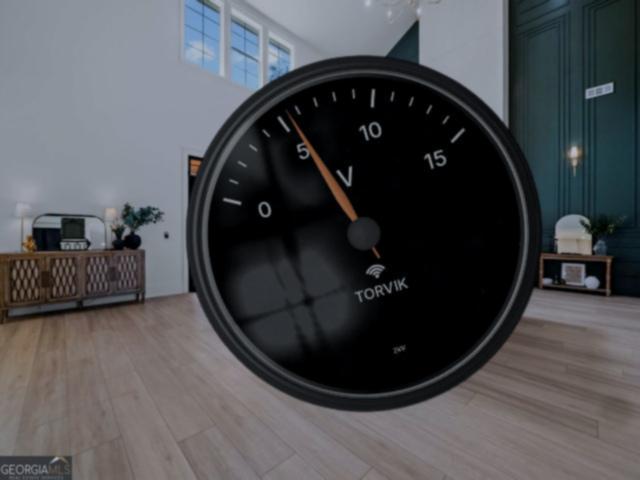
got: 5.5 V
